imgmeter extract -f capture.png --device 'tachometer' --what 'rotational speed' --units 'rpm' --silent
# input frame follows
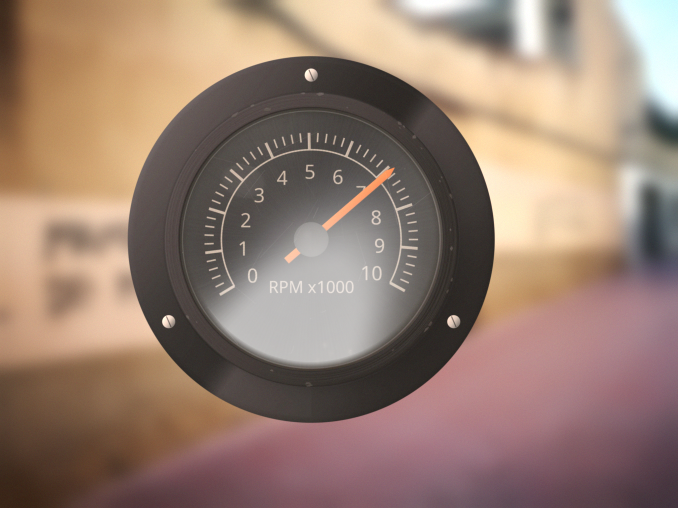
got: 7100 rpm
